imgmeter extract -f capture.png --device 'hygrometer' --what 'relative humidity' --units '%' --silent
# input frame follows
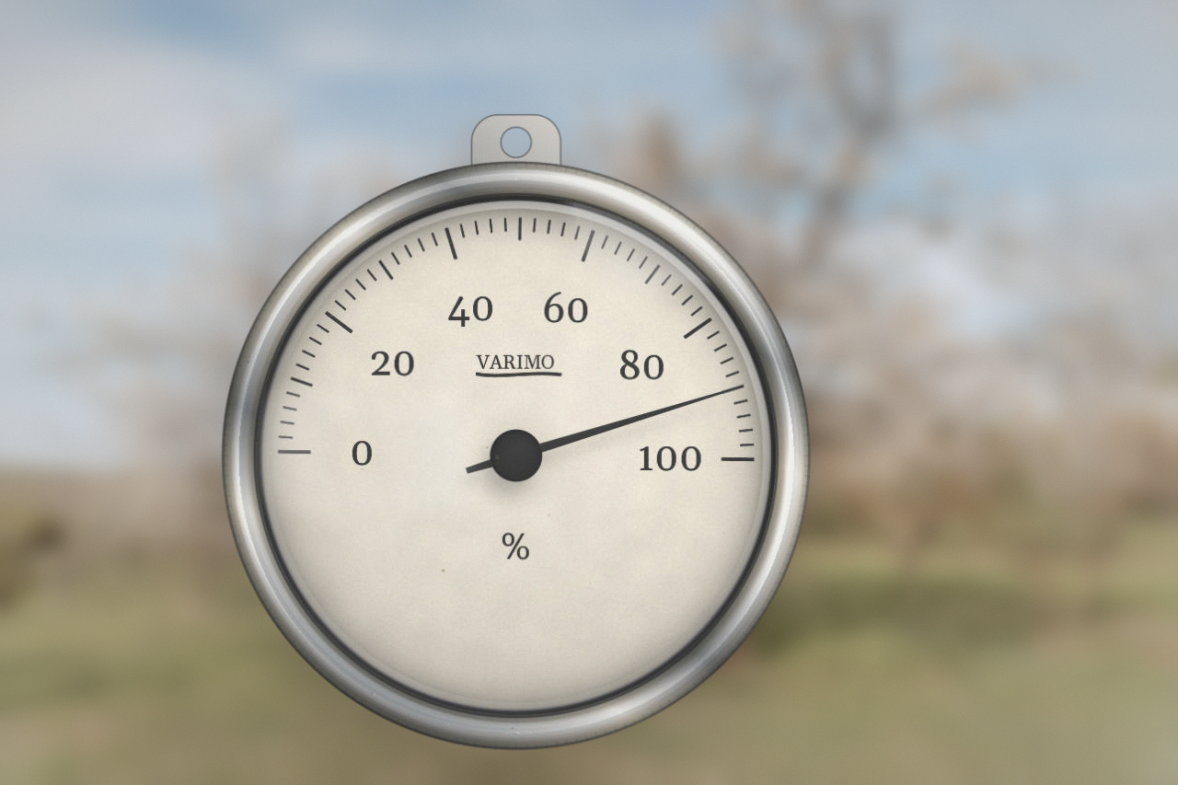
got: 90 %
